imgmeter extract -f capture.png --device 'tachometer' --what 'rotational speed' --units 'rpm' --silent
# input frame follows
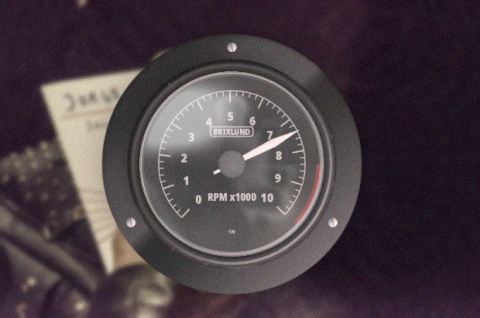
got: 7400 rpm
